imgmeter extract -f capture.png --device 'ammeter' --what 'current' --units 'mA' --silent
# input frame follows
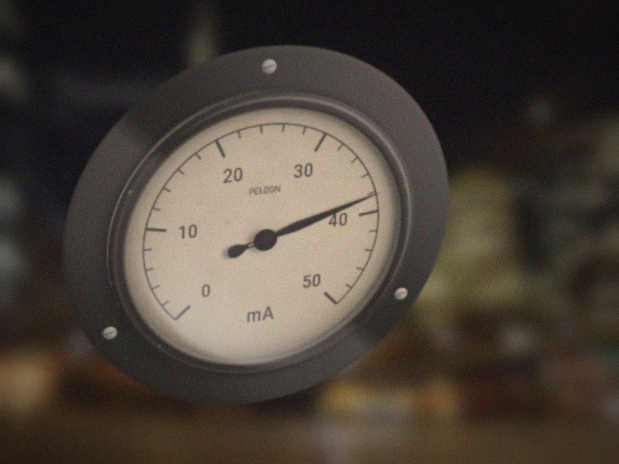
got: 38 mA
